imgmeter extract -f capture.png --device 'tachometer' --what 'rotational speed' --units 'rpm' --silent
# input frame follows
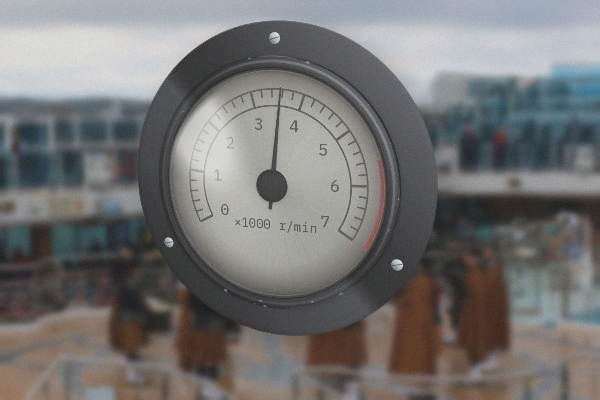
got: 3600 rpm
